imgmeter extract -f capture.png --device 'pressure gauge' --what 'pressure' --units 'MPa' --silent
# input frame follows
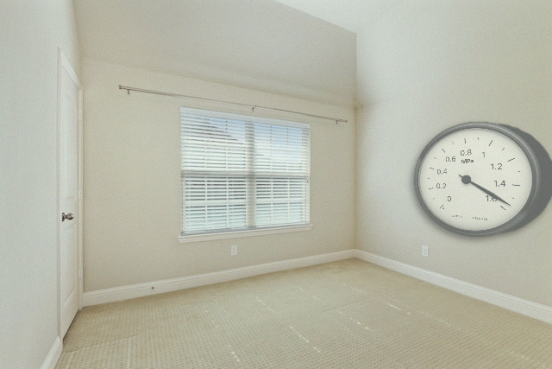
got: 1.55 MPa
